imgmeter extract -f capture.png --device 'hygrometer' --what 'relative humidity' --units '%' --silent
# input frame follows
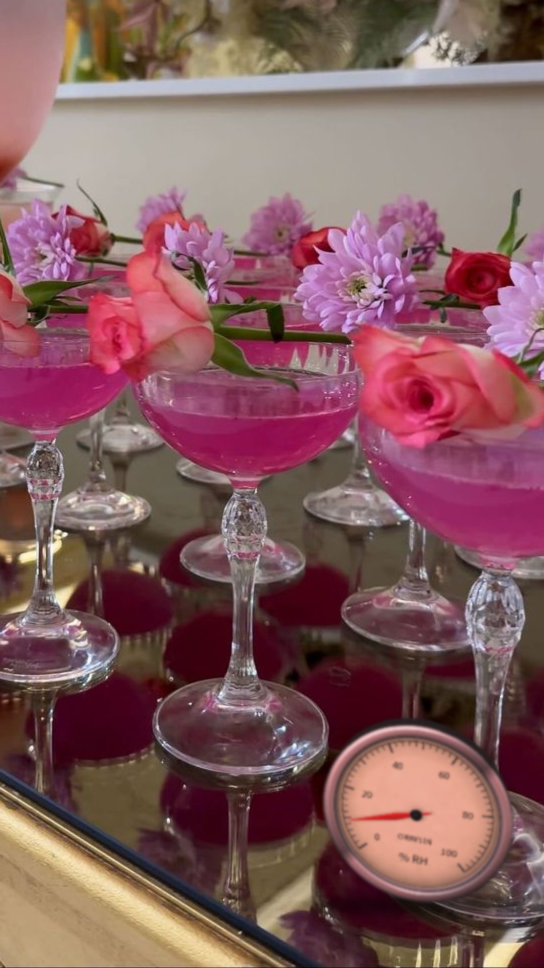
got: 10 %
